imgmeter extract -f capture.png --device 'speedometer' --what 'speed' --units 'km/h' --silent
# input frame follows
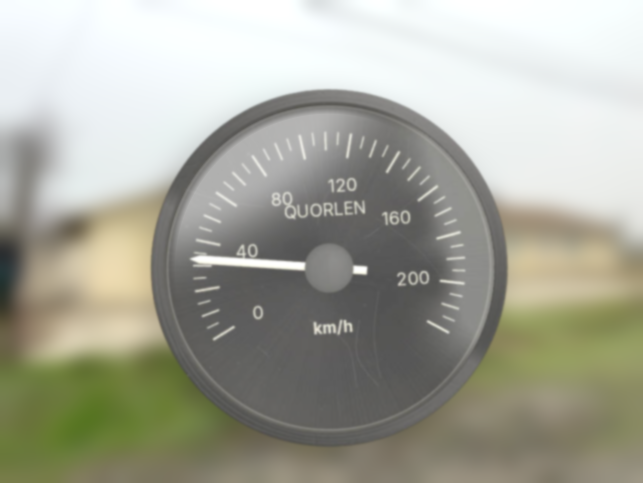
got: 32.5 km/h
